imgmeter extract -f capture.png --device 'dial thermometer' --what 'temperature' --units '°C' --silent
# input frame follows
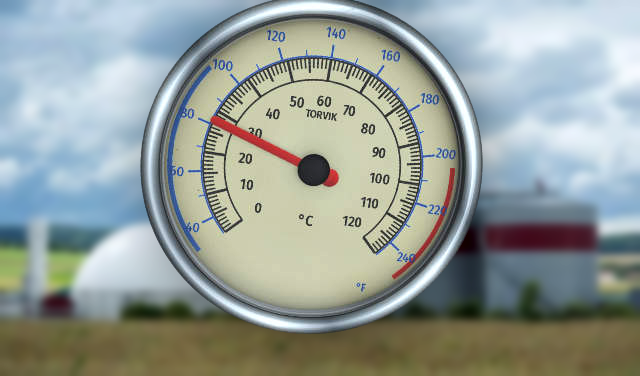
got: 28 °C
